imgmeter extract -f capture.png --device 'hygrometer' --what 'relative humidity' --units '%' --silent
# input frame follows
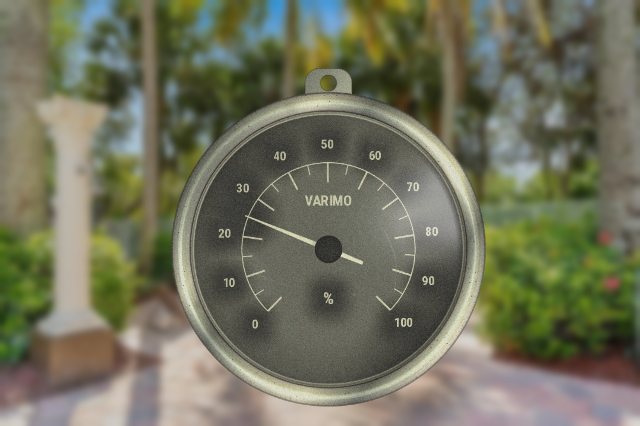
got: 25 %
